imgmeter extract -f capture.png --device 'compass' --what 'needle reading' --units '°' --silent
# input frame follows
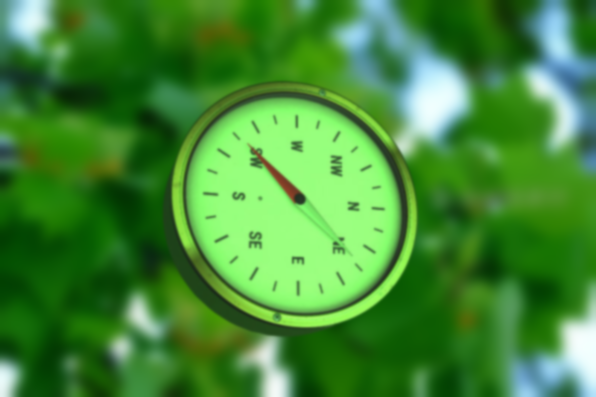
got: 225 °
